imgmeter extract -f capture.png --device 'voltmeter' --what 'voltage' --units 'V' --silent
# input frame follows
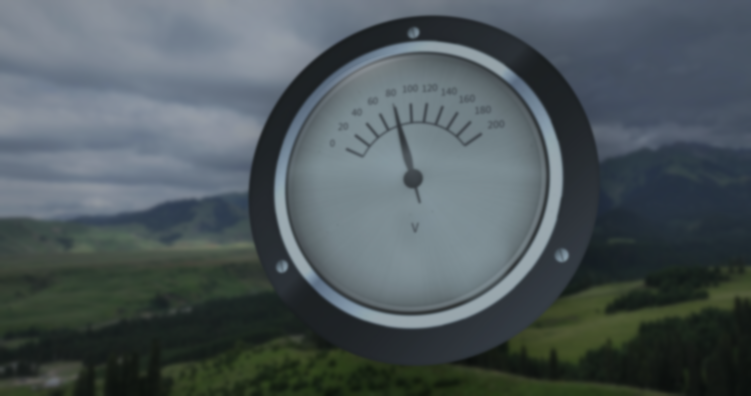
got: 80 V
